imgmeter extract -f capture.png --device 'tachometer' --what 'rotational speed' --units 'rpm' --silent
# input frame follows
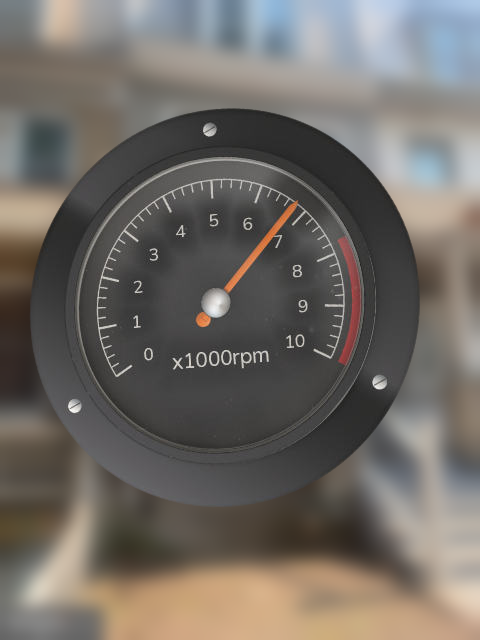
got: 6800 rpm
